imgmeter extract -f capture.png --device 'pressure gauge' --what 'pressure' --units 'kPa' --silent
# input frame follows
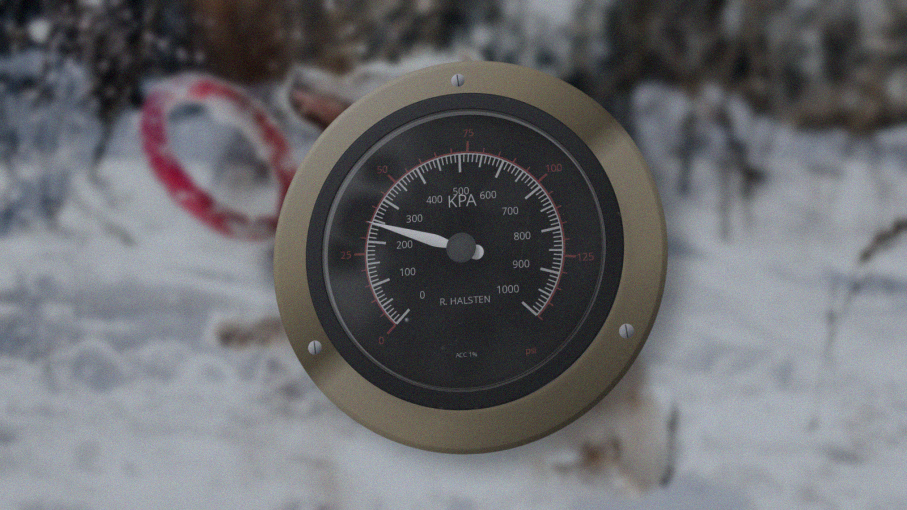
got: 240 kPa
